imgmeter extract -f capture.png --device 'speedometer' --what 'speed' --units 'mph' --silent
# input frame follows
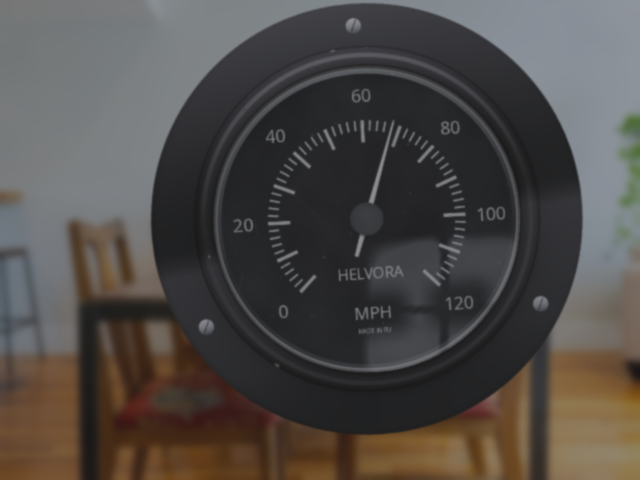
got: 68 mph
